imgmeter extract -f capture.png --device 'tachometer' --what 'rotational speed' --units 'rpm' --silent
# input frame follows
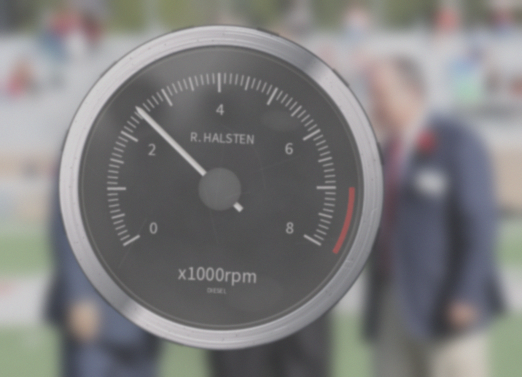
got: 2500 rpm
